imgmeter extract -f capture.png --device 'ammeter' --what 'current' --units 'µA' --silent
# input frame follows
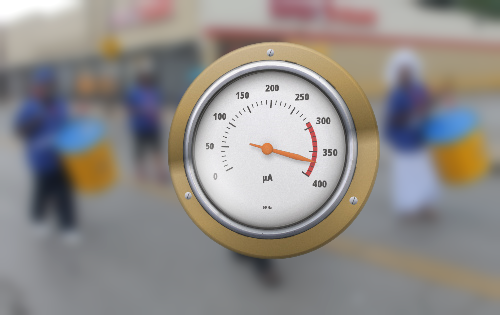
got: 370 µA
